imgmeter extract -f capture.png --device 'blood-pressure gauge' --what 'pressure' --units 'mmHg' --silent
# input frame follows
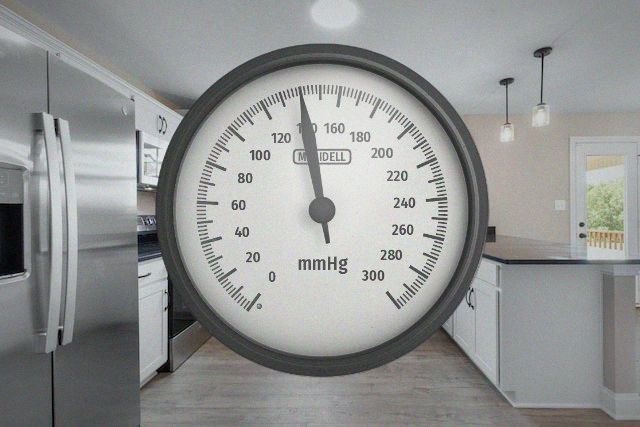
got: 140 mmHg
